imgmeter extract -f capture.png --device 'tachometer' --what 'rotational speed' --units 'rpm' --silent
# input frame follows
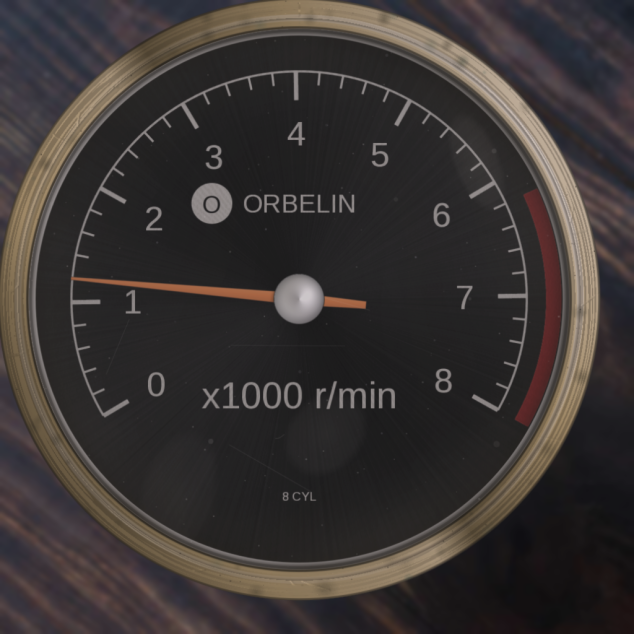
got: 1200 rpm
